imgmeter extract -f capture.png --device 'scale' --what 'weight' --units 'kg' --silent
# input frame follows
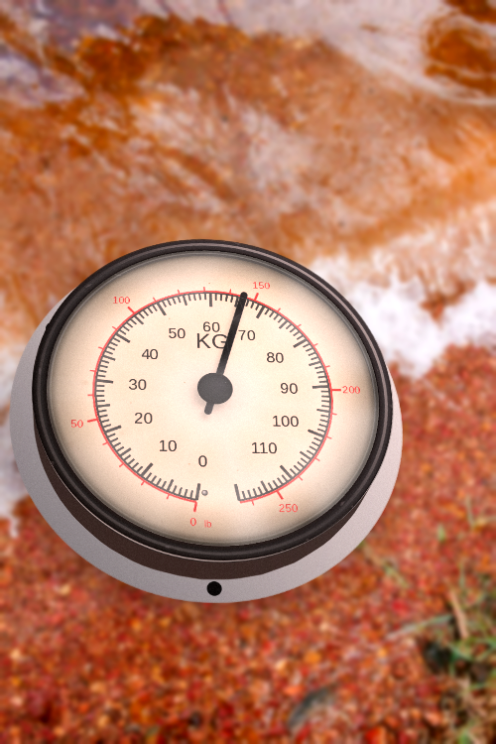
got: 66 kg
